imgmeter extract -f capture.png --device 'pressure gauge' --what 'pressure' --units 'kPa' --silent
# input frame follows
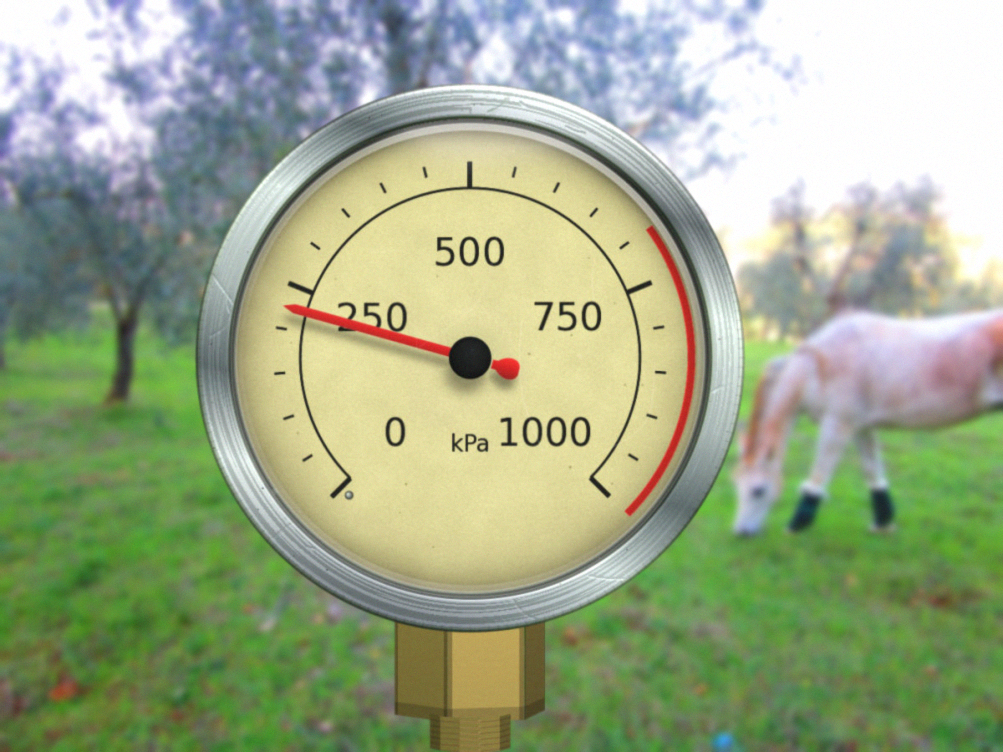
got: 225 kPa
